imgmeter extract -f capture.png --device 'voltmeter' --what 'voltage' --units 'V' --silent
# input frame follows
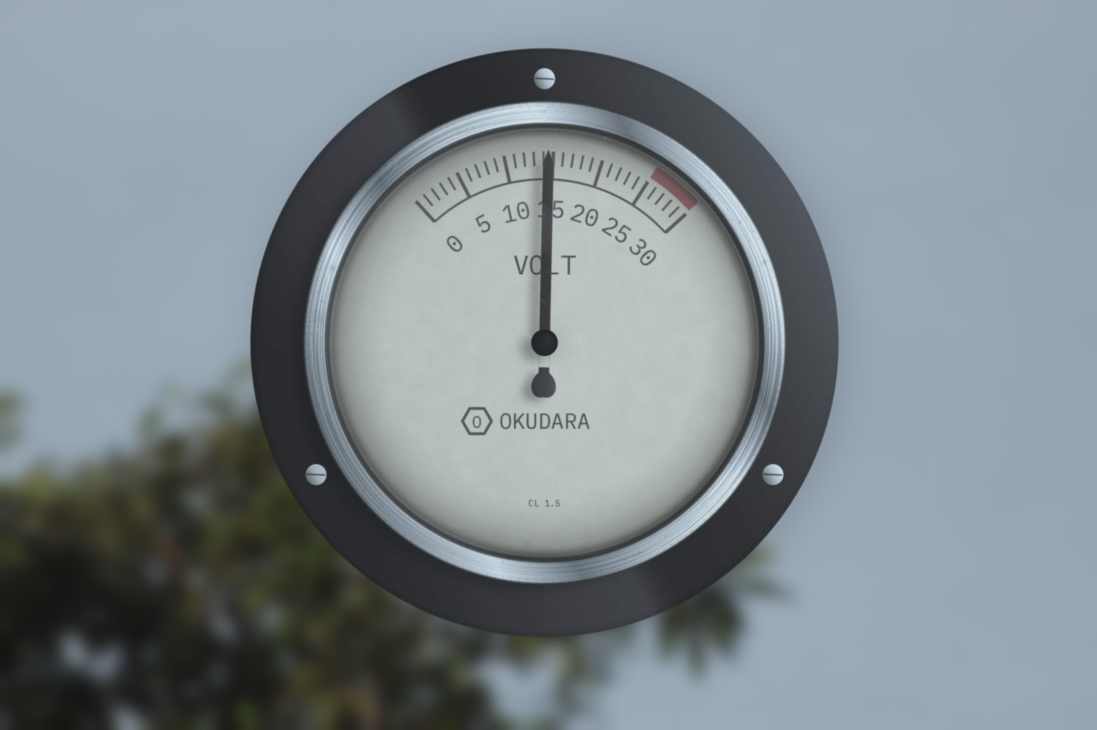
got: 14.5 V
